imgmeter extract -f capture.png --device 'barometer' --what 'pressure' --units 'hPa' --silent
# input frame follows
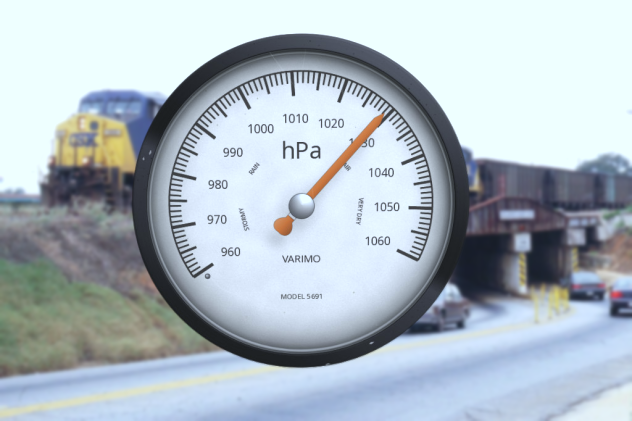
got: 1029 hPa
